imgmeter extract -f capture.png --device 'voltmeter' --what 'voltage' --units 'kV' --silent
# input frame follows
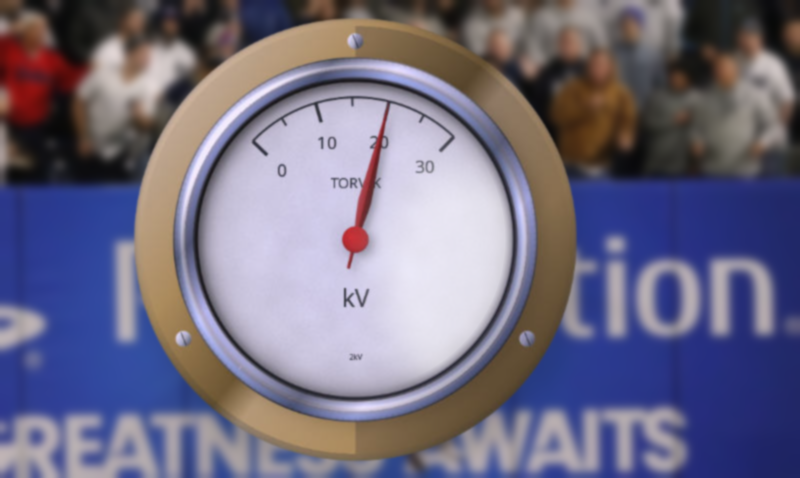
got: 20 kV
